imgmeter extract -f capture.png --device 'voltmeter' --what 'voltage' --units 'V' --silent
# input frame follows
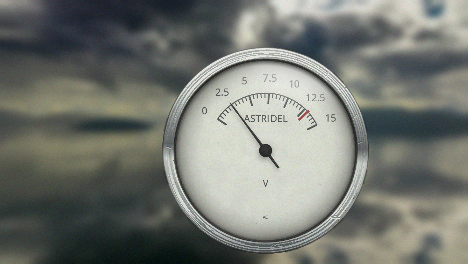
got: 2.5 V
